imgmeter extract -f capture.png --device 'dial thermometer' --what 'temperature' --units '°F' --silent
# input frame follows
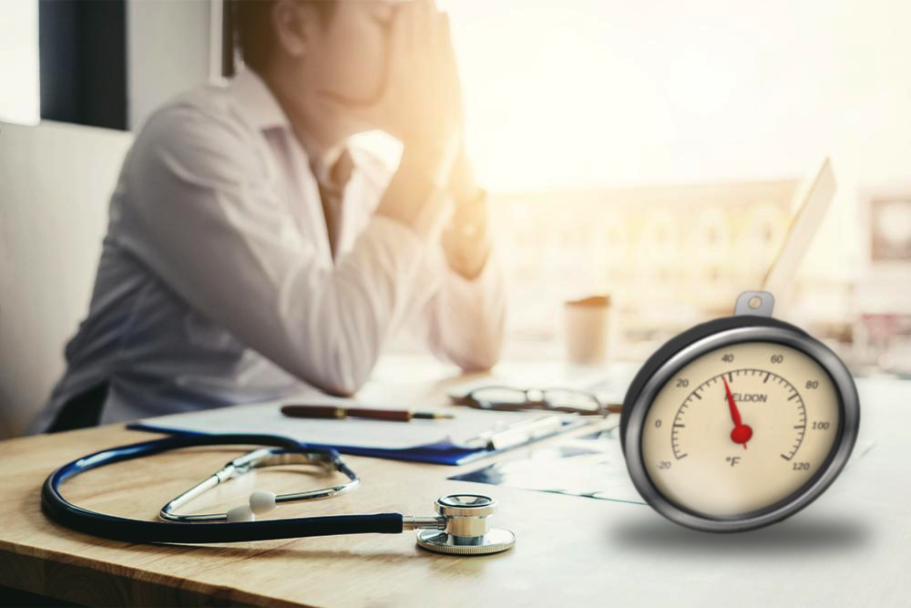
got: 36 °F
